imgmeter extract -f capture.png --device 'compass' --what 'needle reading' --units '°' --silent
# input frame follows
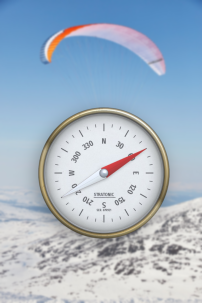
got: 60 °
